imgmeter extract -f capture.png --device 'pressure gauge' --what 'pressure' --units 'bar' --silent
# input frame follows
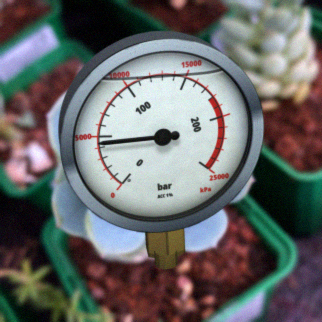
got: 45 bar
